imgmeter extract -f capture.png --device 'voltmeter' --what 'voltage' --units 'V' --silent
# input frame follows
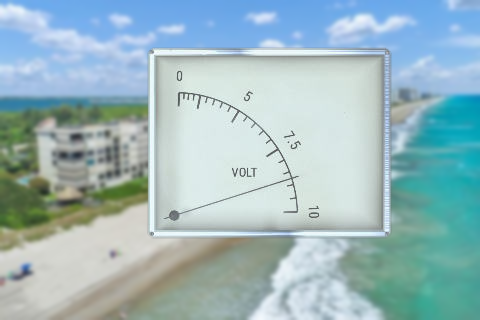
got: 8.75 V
